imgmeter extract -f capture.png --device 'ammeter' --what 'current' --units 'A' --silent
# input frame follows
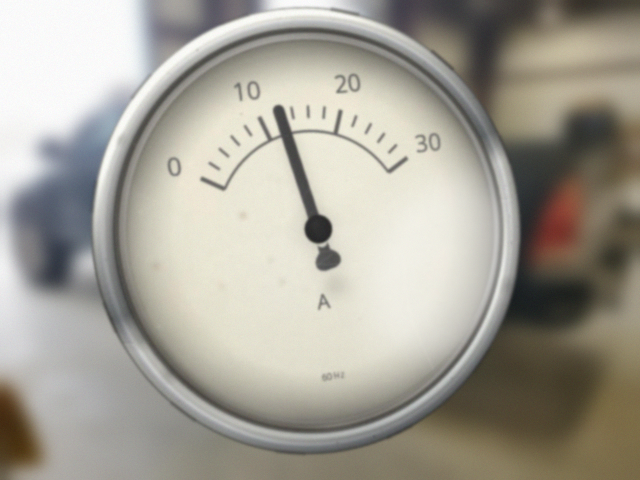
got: 12 A
